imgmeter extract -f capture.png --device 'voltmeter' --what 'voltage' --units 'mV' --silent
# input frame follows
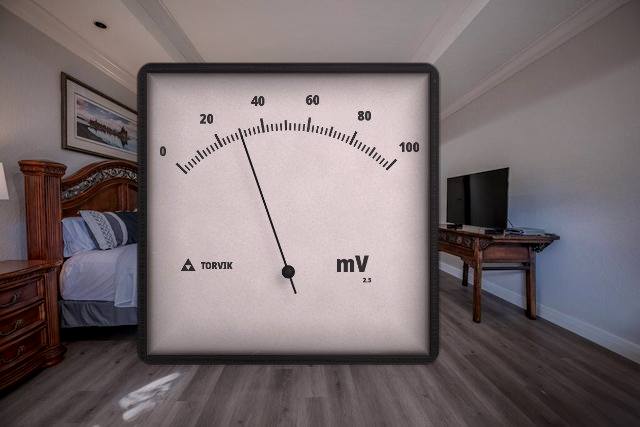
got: 30 mV
